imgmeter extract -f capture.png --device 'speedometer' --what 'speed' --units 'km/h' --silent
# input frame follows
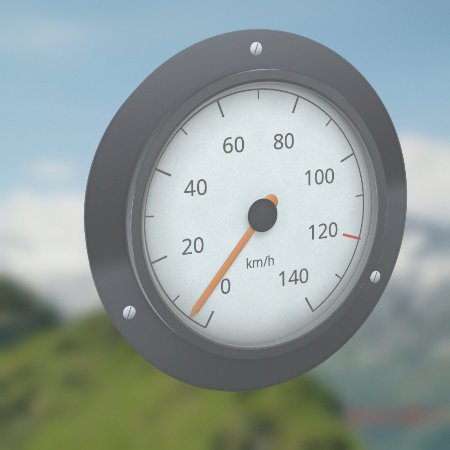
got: 5 km/h
